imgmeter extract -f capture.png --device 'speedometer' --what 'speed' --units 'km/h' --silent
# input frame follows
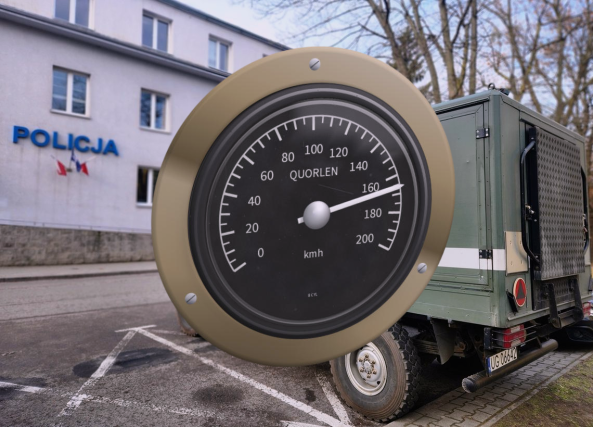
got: 165 km/h
